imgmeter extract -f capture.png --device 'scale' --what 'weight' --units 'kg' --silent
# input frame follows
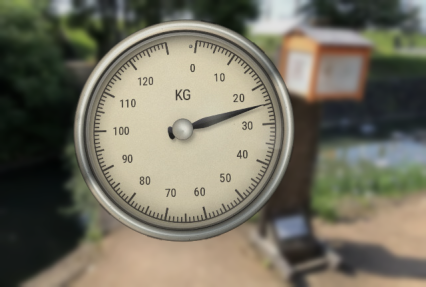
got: 25 kg
